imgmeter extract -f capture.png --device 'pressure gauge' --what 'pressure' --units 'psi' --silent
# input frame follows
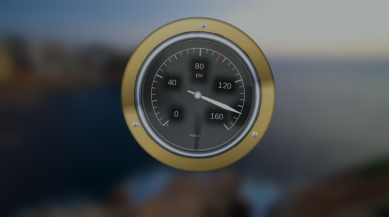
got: 145 psi
